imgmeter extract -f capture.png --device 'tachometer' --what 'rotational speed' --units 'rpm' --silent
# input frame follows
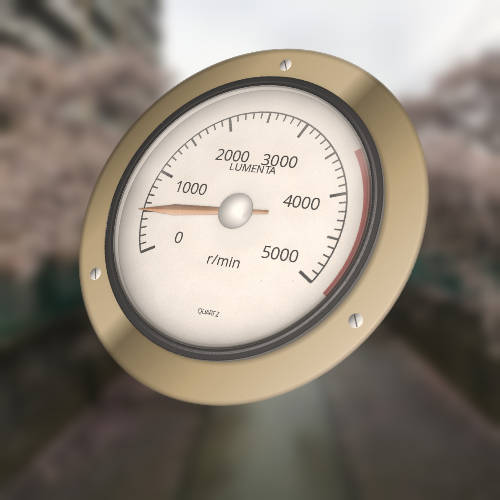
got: 500 rpm
